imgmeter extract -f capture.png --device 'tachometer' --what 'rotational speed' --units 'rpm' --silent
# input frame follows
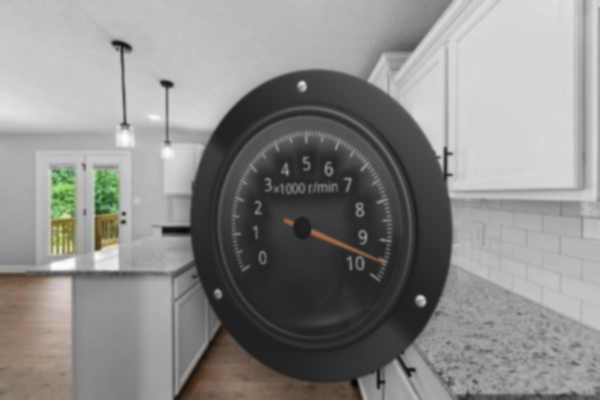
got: 9500 rpm
